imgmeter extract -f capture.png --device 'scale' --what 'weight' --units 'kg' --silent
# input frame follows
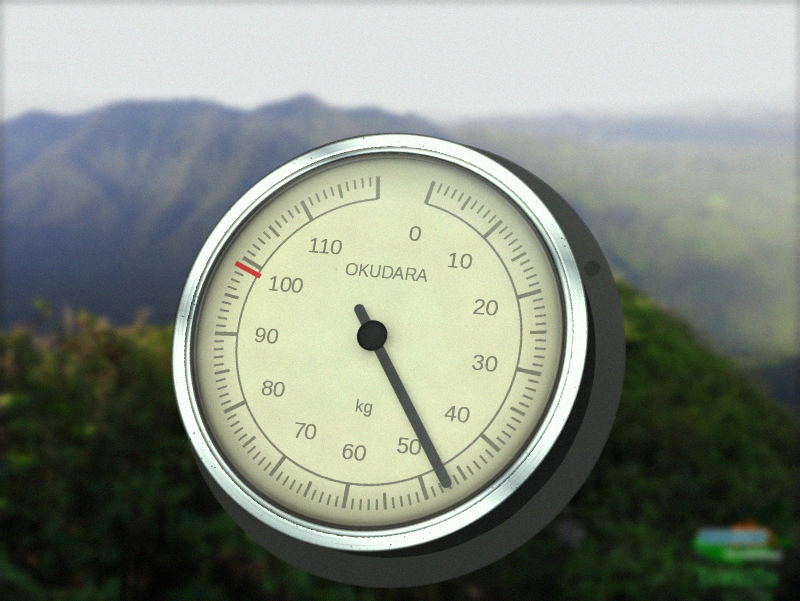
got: 47 kg
